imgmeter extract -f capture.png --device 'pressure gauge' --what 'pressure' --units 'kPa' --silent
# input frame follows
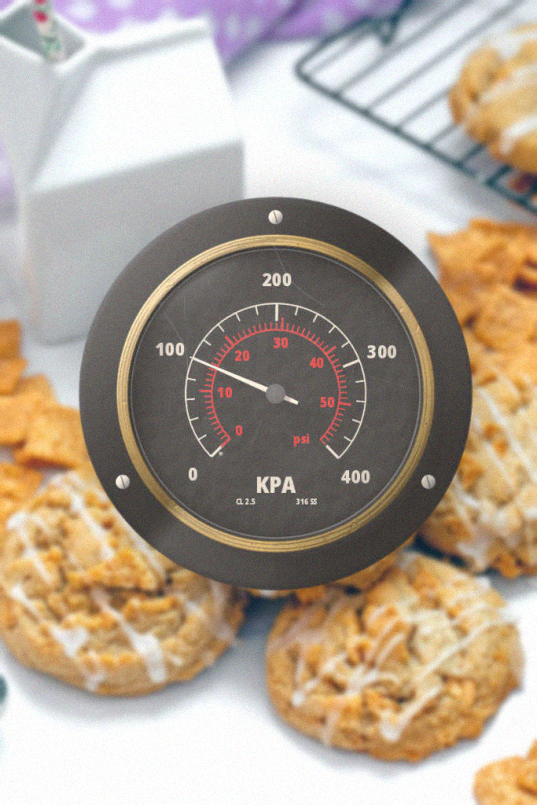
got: 100 kPa
